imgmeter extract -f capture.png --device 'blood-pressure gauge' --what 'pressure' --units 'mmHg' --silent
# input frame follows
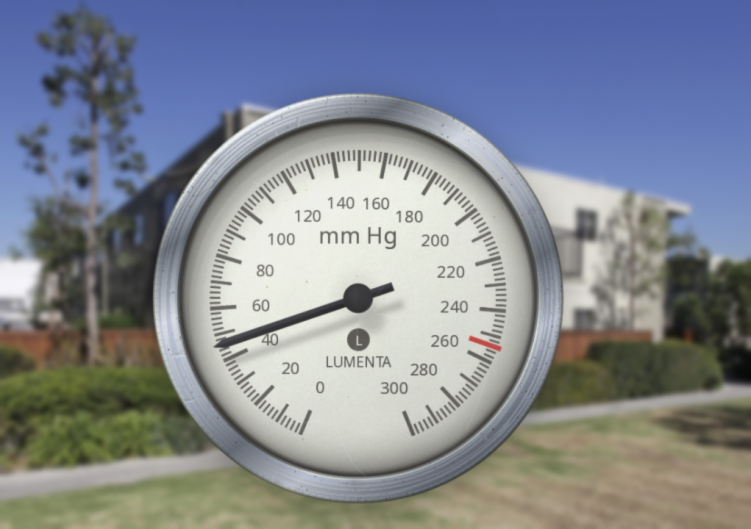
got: 46 mmHg
